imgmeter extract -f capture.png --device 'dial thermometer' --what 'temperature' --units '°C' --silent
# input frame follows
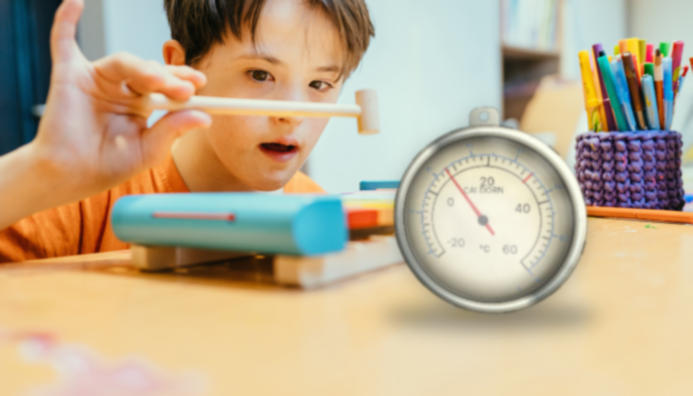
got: 8 °C
